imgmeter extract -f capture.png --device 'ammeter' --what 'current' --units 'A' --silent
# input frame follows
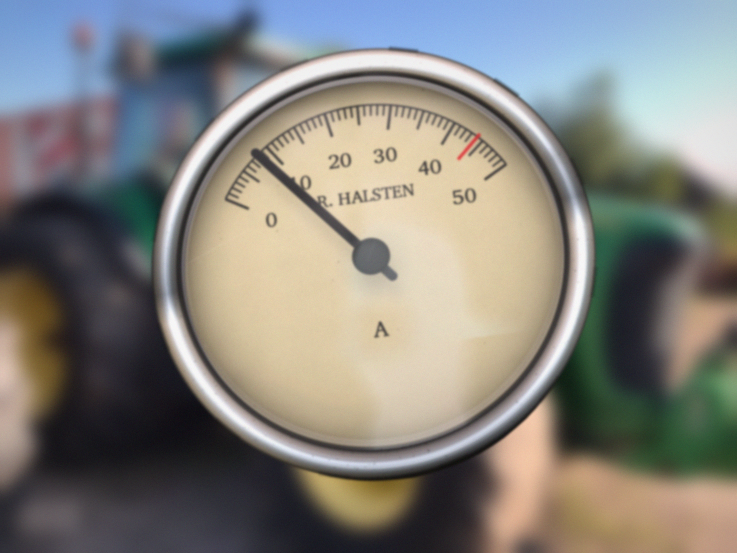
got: 8 A
